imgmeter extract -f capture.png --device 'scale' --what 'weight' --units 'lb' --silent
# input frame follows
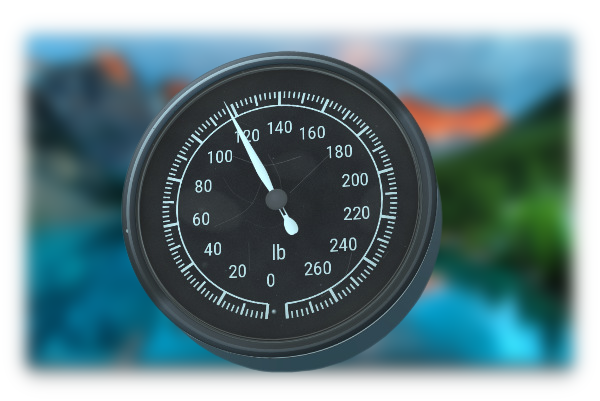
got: 118 lb
